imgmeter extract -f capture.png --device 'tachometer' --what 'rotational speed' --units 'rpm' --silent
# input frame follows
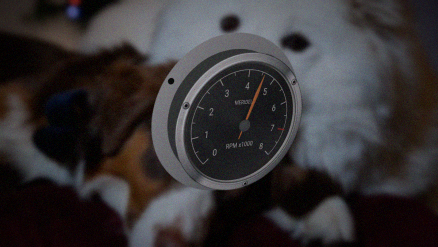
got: 4500 rpm
